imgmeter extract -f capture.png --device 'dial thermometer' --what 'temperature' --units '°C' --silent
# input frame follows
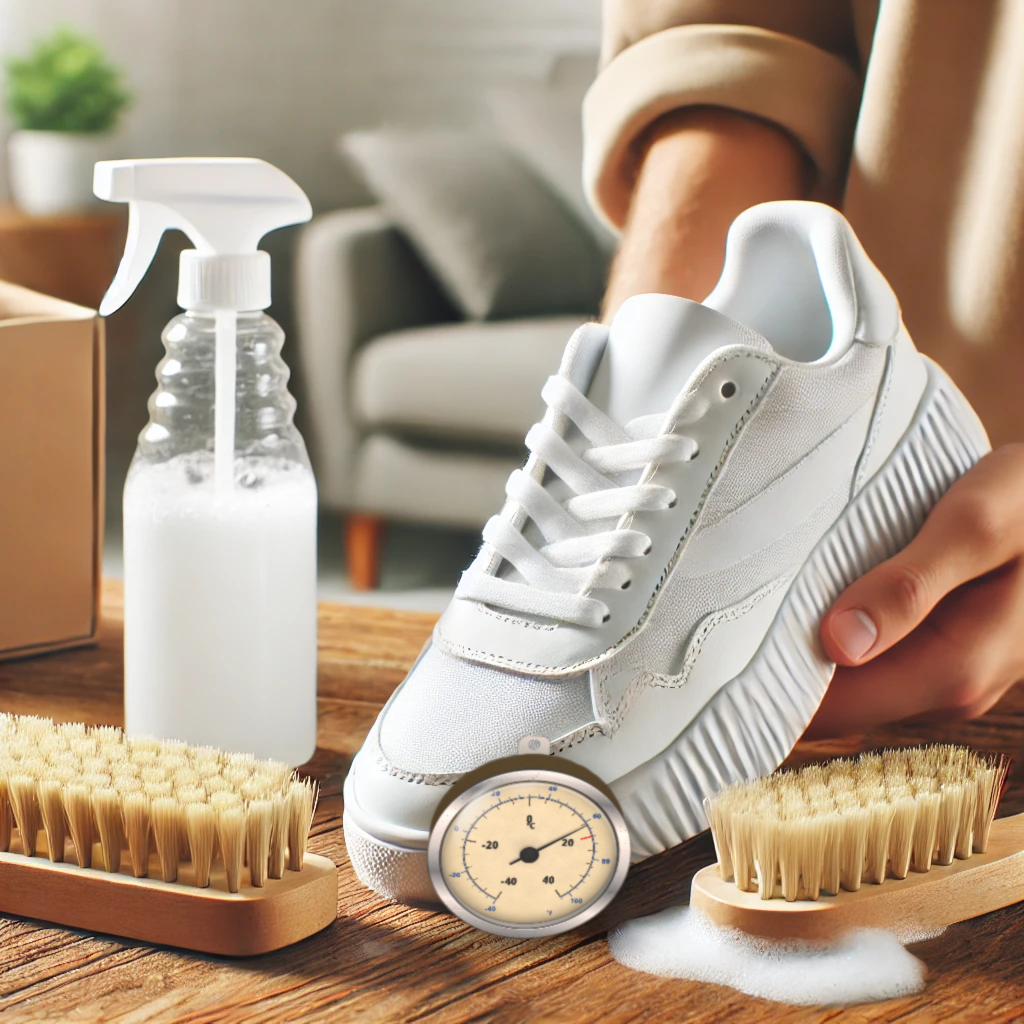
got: 16 °C
